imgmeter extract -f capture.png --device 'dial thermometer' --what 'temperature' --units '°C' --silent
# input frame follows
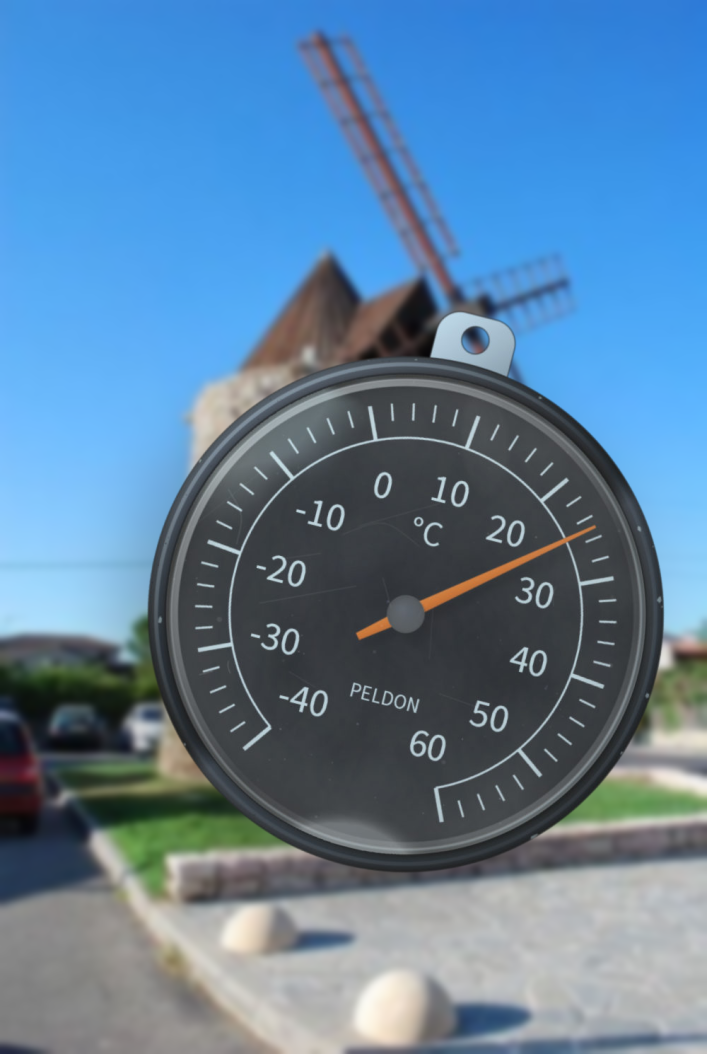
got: 25 °C
